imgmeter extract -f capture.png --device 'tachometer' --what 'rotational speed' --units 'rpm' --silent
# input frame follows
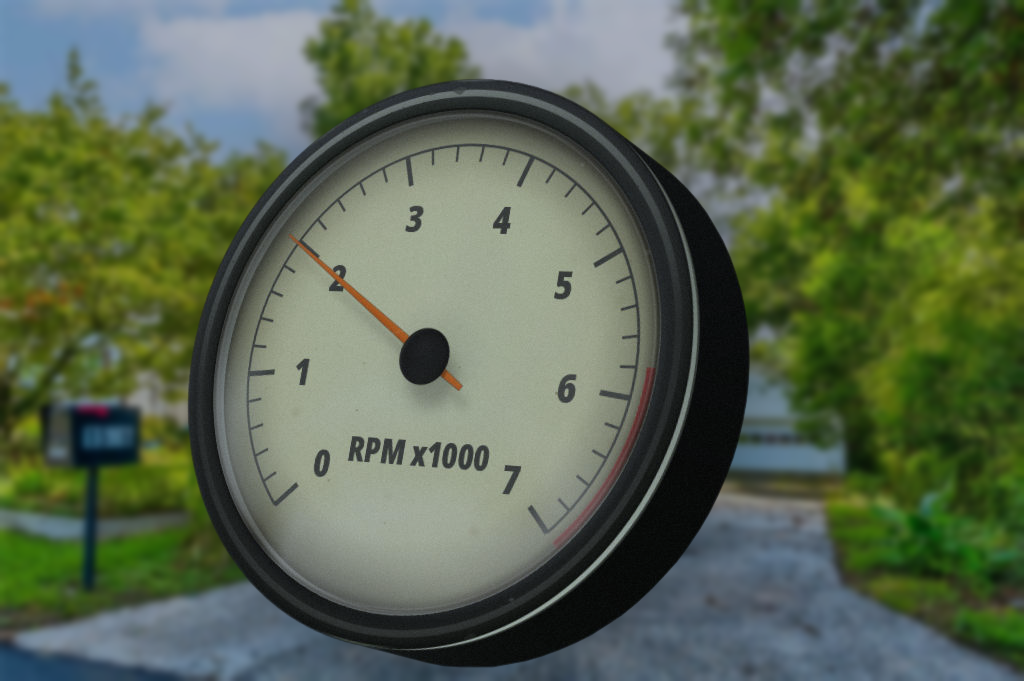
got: 2000 rpm
